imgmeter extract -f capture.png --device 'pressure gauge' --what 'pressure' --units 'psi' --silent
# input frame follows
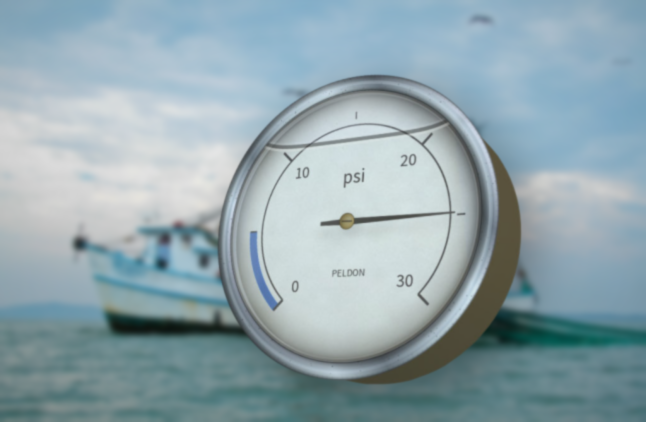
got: 25 psi
